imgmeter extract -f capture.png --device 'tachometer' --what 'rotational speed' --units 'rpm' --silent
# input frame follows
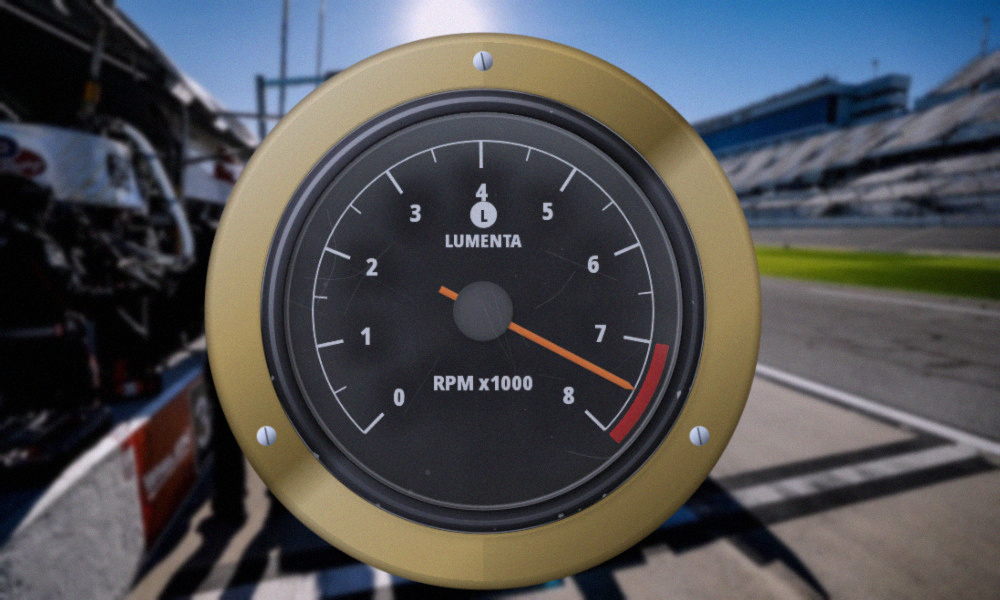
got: 7500 rpm
